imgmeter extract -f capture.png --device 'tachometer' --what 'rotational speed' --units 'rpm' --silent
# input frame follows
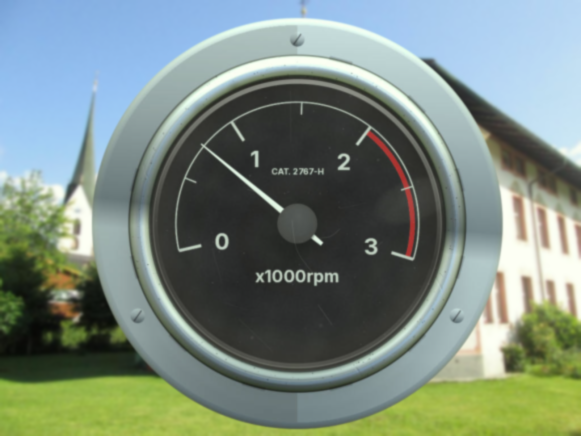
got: 750 rpm
